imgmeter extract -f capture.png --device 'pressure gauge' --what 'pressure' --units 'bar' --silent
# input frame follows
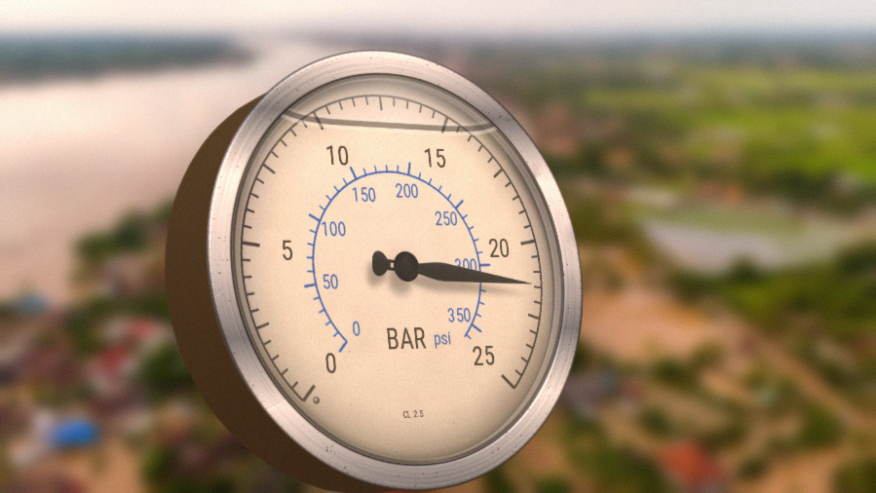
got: 21.5 bar
